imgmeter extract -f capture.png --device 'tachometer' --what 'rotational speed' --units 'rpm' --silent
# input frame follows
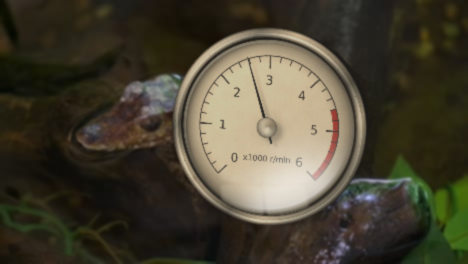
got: 2600 rpm
